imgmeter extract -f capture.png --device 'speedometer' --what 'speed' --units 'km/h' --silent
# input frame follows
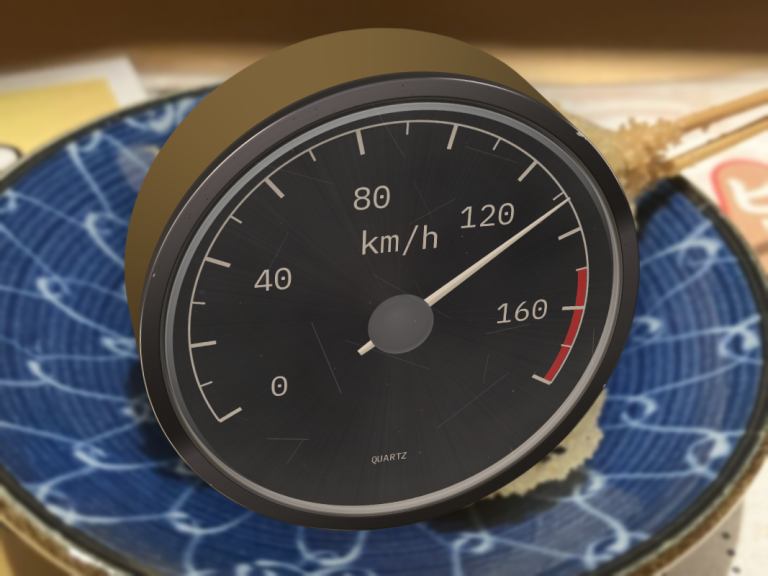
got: 130 km/h
